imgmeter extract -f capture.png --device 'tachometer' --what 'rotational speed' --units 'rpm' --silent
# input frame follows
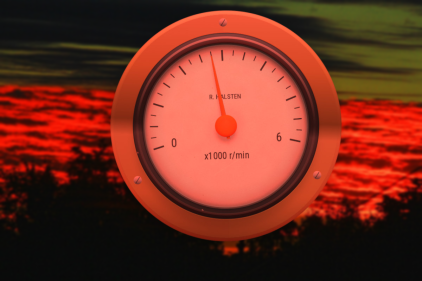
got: 2750 rpm
